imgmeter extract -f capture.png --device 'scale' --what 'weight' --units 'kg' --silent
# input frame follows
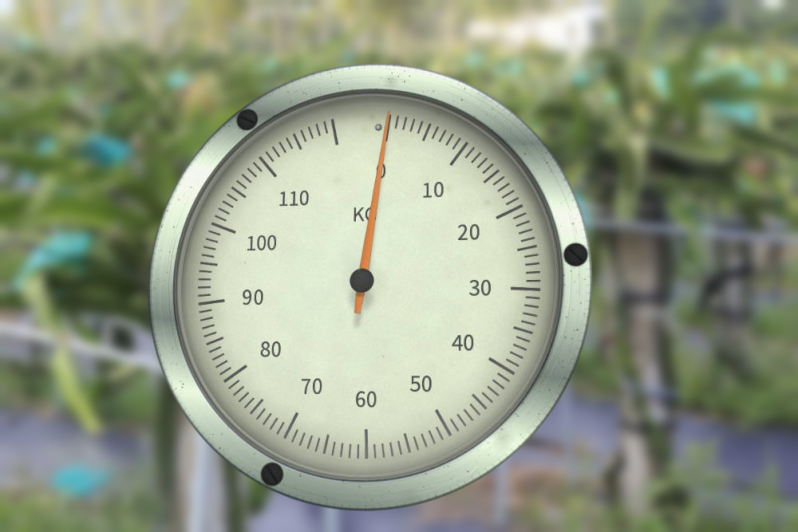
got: 0 kg
